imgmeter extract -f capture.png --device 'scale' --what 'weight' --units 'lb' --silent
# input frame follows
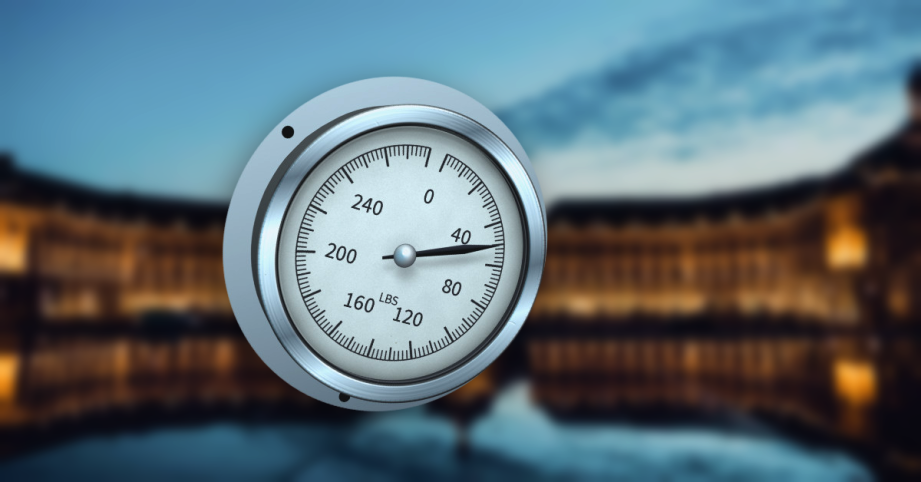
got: 50 lb
